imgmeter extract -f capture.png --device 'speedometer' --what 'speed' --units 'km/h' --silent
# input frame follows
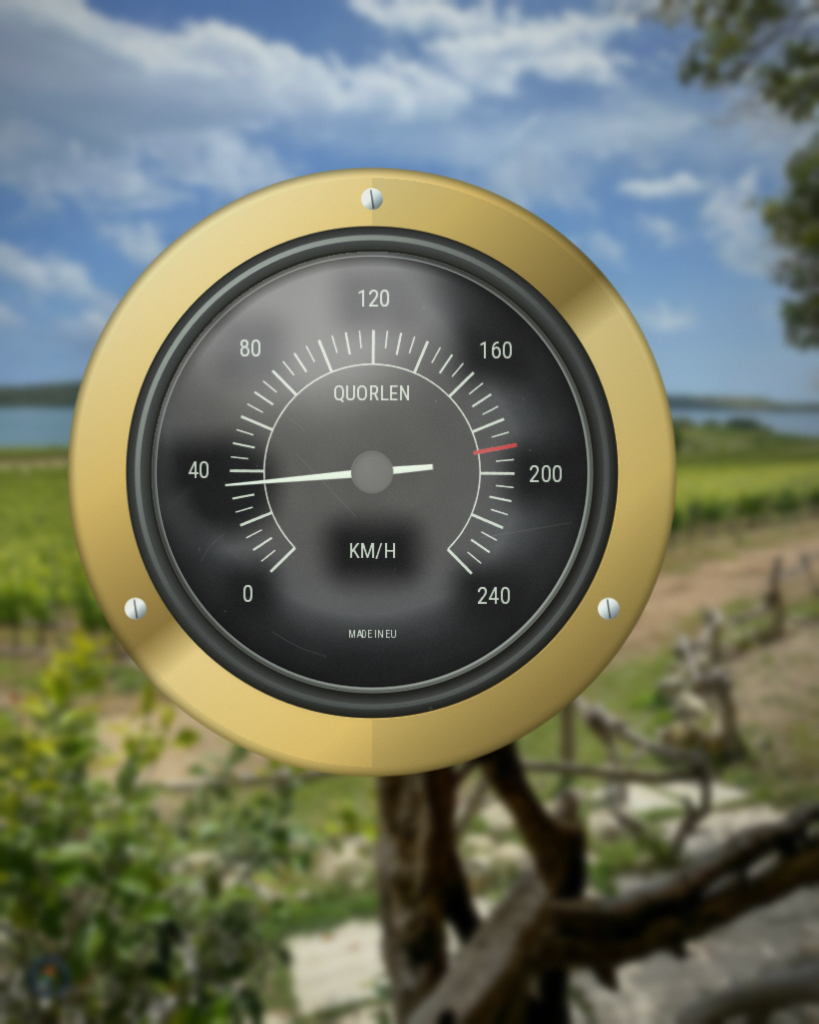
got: 35 km/h
